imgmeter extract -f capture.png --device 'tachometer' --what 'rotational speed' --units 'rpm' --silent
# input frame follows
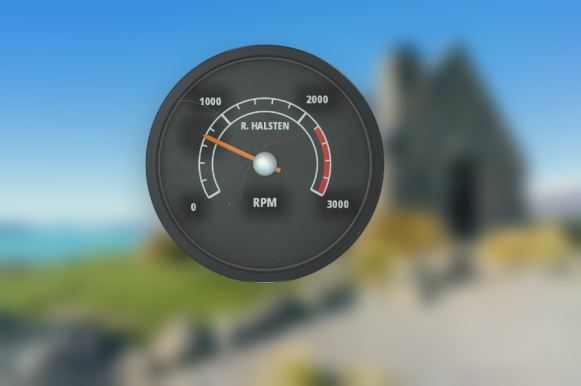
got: 700 rpm
